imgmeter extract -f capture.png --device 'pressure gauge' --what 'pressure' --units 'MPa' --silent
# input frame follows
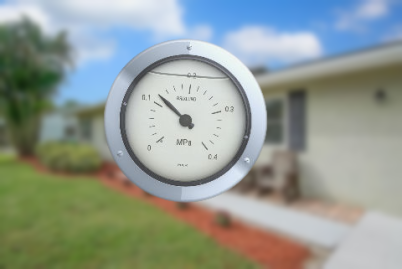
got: 0.12 MPa
